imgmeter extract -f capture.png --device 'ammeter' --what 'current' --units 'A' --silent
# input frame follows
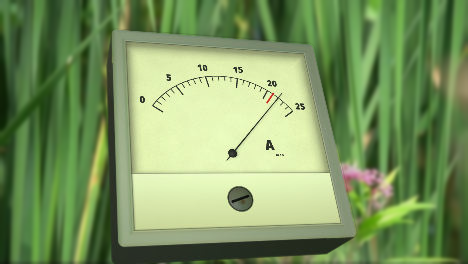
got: 22 A
